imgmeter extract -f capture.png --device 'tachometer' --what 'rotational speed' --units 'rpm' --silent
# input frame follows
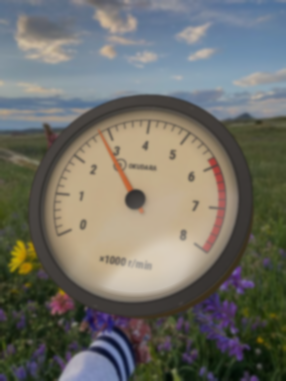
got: 2800 rpm
